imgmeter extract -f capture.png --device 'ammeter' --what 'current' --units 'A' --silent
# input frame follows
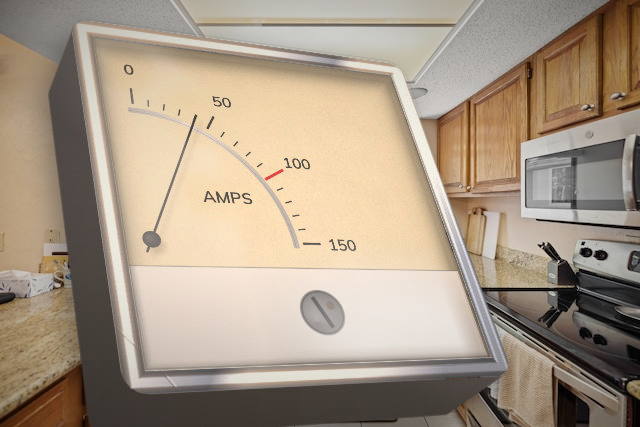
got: 40 A
